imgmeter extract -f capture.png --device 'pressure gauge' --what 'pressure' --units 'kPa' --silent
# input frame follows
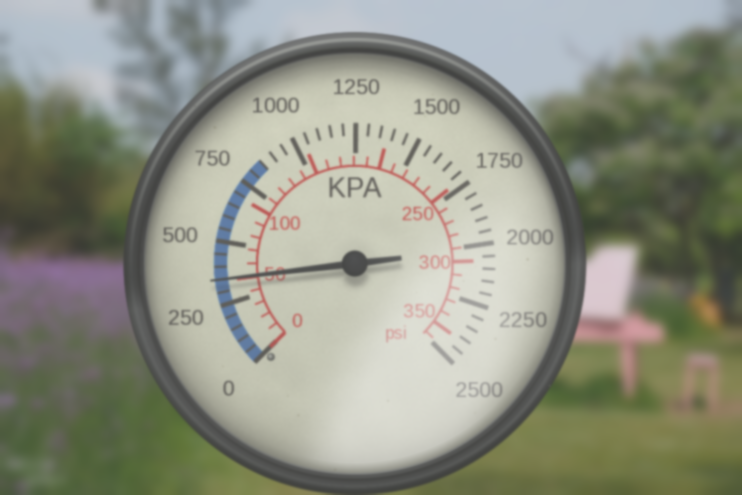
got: 350 kPa
